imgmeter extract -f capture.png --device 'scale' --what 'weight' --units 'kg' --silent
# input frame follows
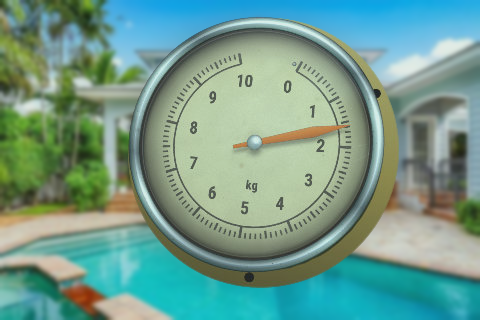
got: 1.6 kg
